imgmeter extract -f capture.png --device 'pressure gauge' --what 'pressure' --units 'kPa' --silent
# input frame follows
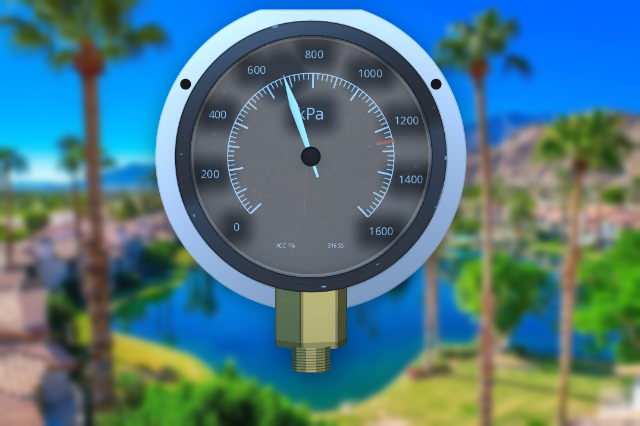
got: 680 kPa
